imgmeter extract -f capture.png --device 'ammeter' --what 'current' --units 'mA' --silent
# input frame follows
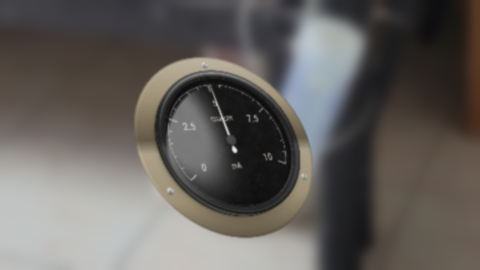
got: 5 mA
